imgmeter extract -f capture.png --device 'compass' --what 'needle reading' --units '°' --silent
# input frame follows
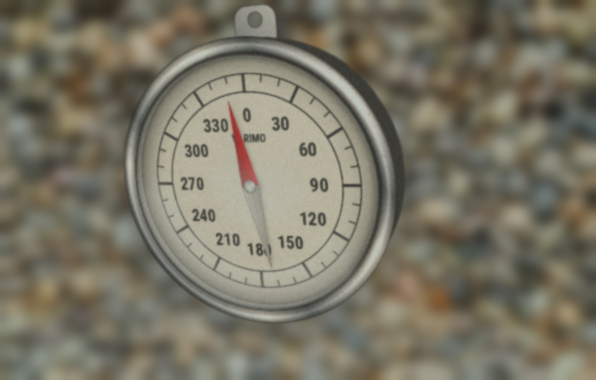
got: 350 °
